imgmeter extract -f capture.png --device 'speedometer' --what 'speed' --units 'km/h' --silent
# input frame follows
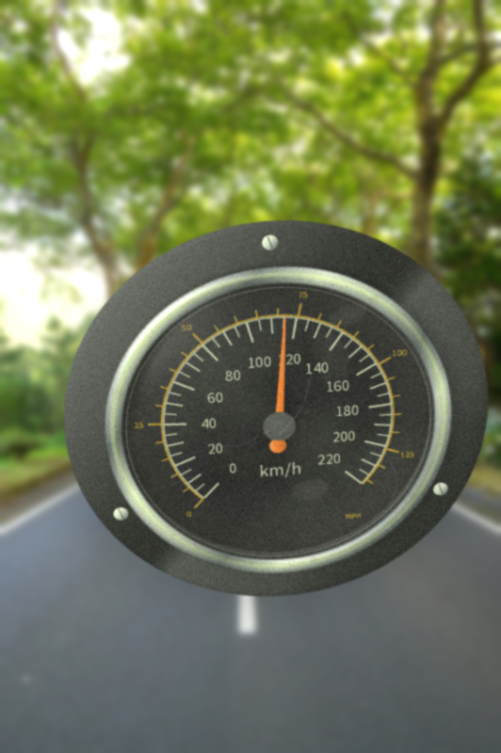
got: 115 km/h
